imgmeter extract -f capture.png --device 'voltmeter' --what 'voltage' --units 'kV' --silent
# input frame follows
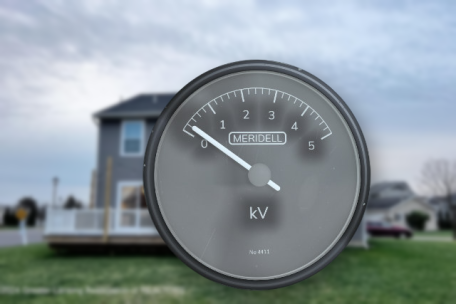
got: 0.2 kV
